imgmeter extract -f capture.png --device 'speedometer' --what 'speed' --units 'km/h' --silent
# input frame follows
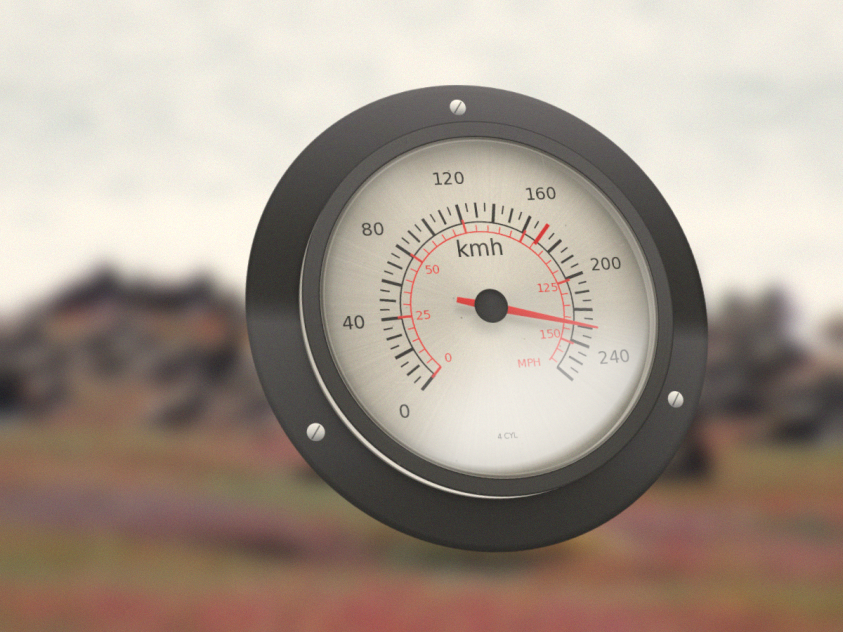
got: 230 km/h
